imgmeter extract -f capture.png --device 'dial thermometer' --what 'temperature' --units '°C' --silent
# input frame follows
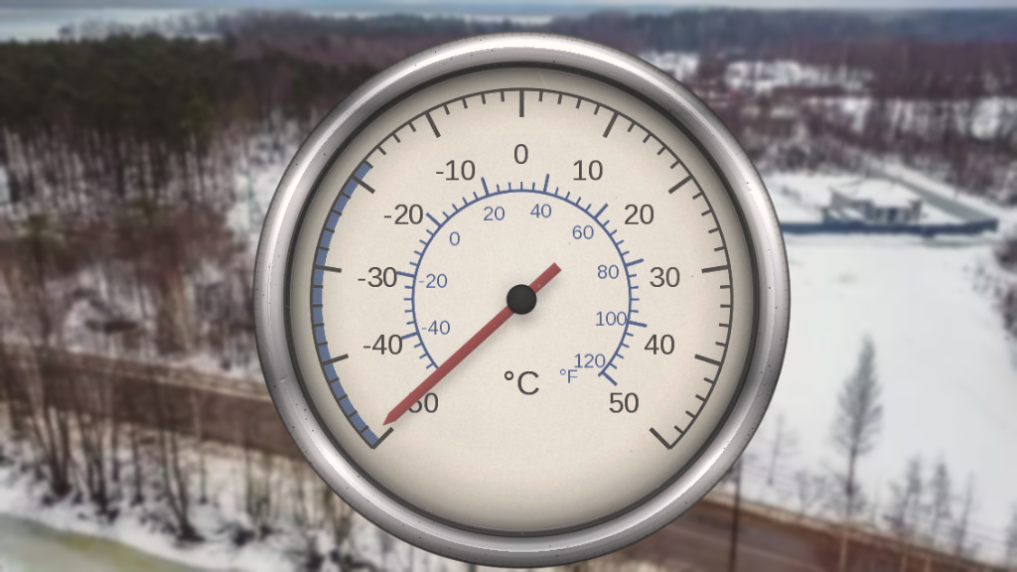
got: -49 °C
